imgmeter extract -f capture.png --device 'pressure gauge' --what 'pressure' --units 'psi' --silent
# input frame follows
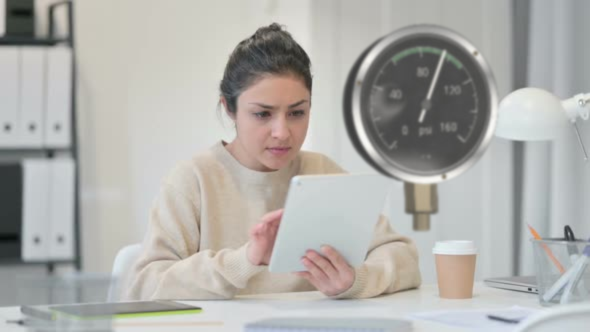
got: 95 psi
